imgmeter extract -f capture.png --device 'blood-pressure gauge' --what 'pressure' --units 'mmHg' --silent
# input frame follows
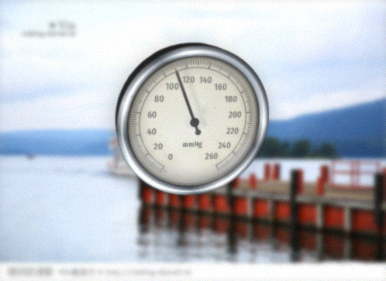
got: 110 mmHg
